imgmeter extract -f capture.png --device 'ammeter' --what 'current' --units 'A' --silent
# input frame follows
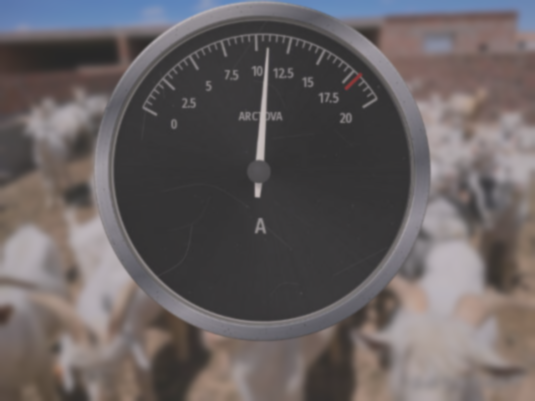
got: 11 A
